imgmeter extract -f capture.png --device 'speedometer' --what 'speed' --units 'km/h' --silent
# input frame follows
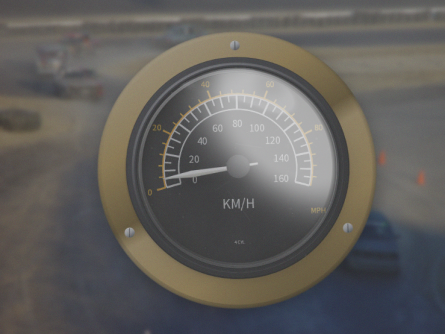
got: 5 km/h
